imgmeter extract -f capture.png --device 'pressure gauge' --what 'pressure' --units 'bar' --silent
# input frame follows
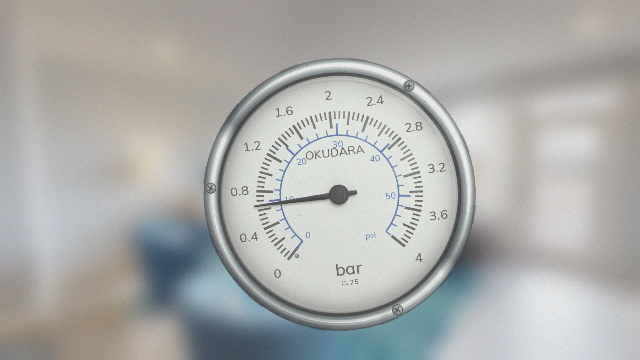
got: 0.65 bar
